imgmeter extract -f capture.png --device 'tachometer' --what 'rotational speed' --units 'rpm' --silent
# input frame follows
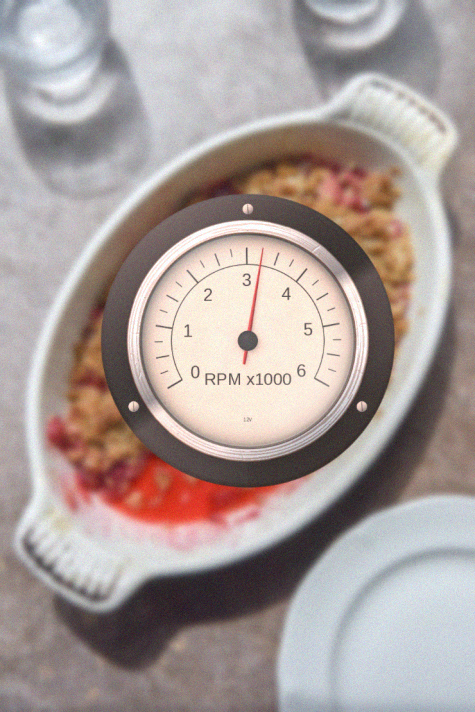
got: 3250 rpm
